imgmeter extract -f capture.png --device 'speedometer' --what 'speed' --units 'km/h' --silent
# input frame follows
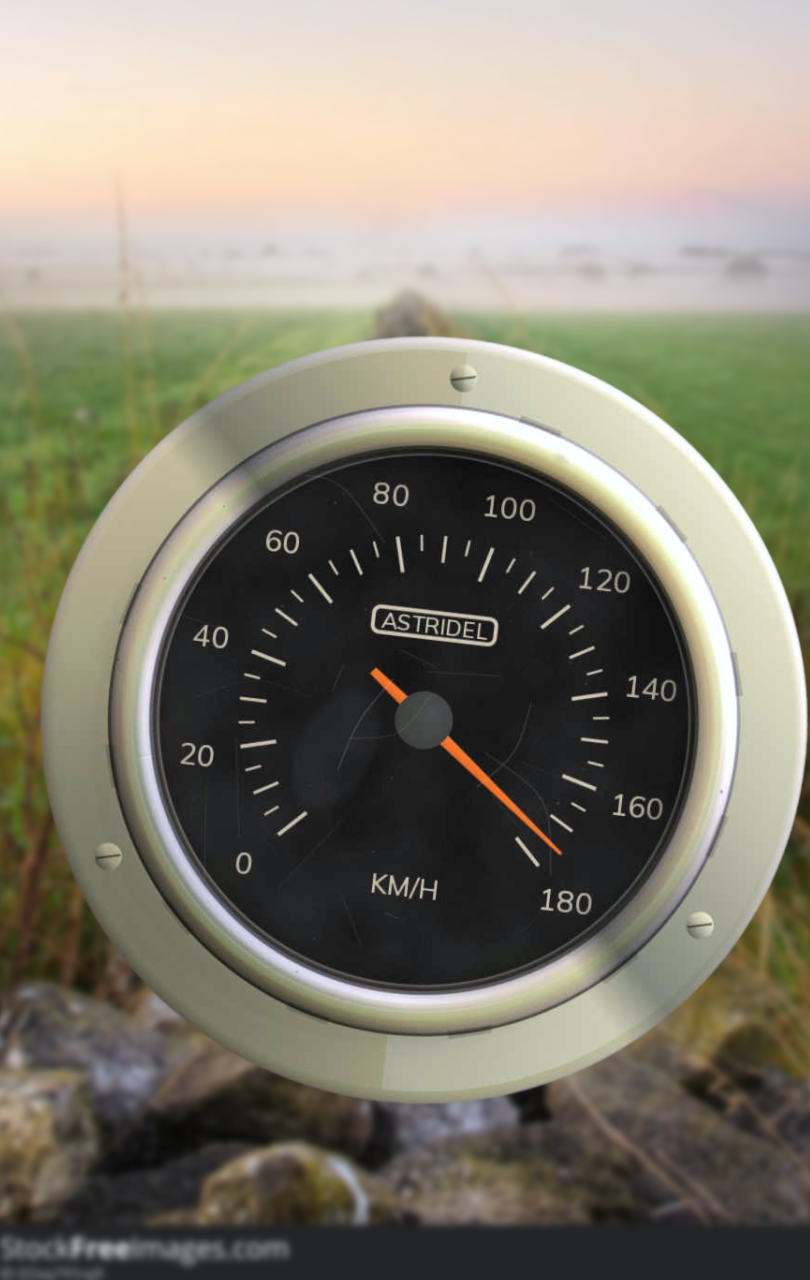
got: 175 km/h
